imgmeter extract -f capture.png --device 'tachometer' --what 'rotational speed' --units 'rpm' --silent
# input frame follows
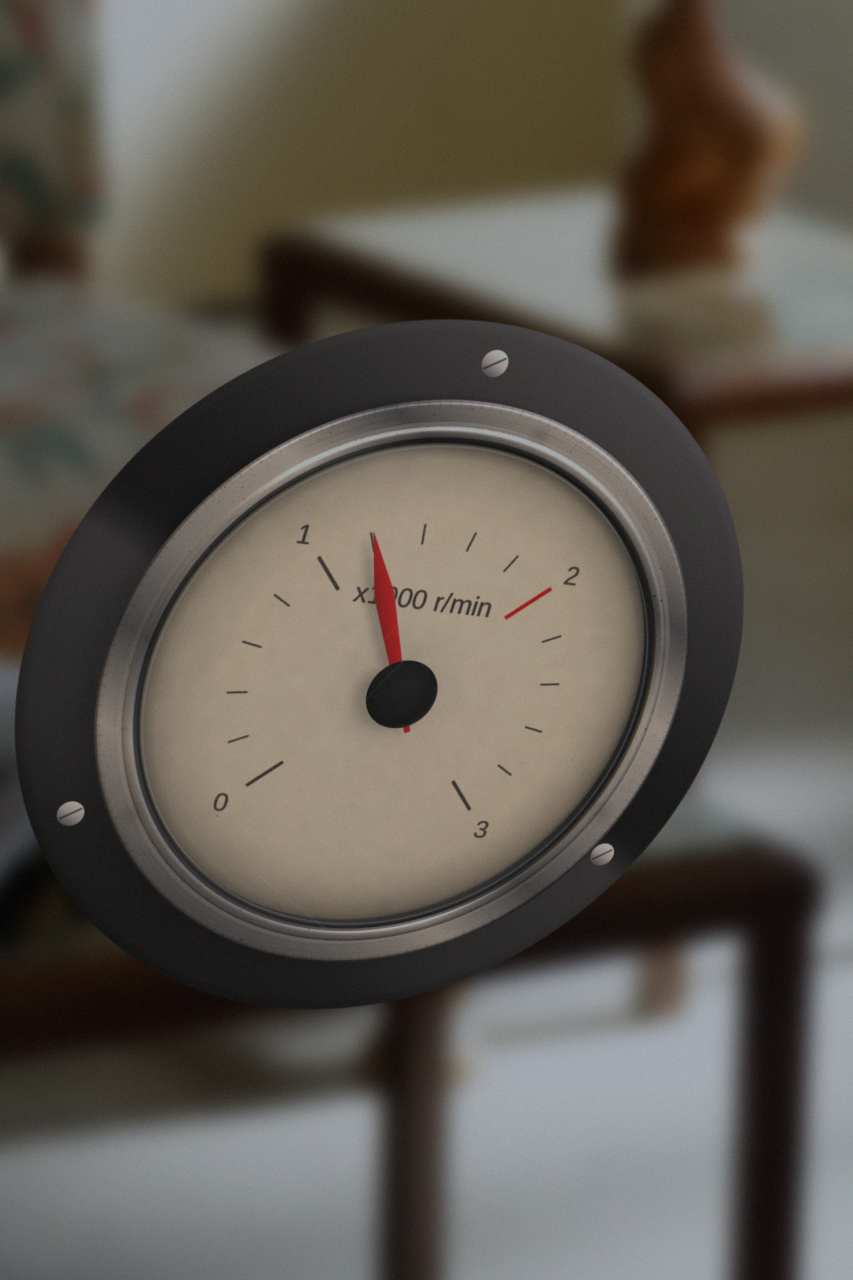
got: 1200 rpm
